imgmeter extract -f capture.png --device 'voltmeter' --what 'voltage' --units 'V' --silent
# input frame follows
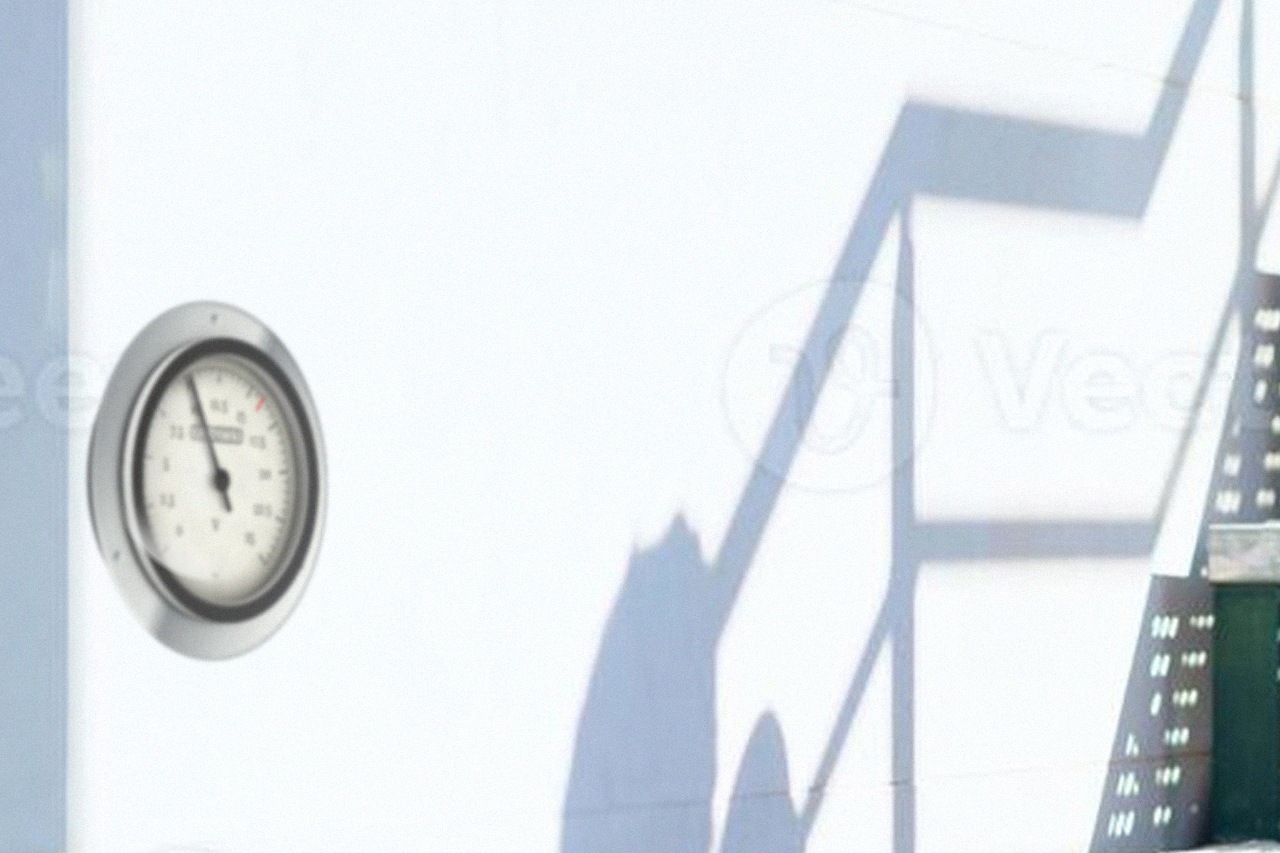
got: 10 V
